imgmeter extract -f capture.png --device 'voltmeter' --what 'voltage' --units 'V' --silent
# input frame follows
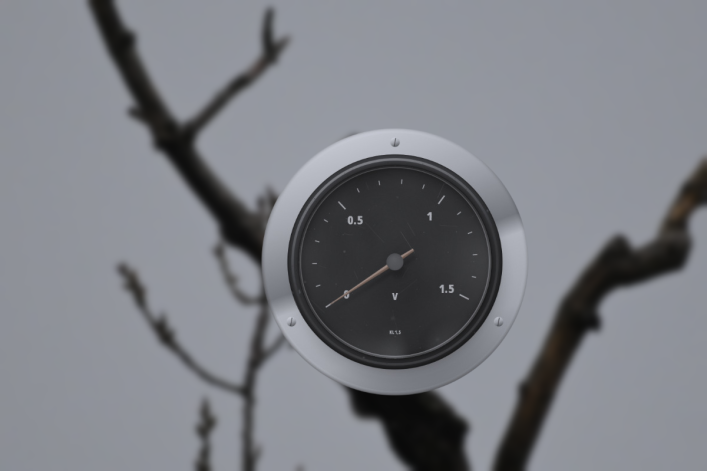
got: 0 V
